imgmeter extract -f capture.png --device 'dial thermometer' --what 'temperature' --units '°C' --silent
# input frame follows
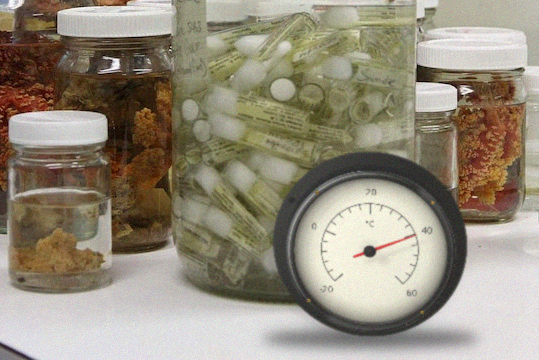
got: 40 °C
